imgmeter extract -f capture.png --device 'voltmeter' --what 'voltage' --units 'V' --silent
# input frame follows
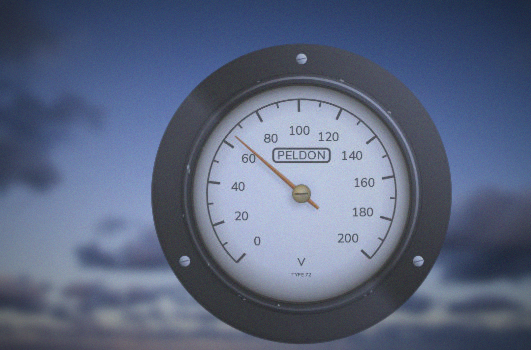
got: 65 V
